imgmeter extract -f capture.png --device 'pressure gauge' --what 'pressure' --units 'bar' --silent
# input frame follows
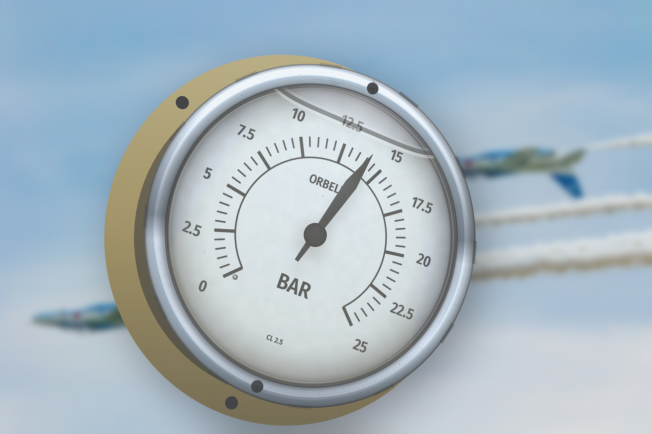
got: 14 bar
